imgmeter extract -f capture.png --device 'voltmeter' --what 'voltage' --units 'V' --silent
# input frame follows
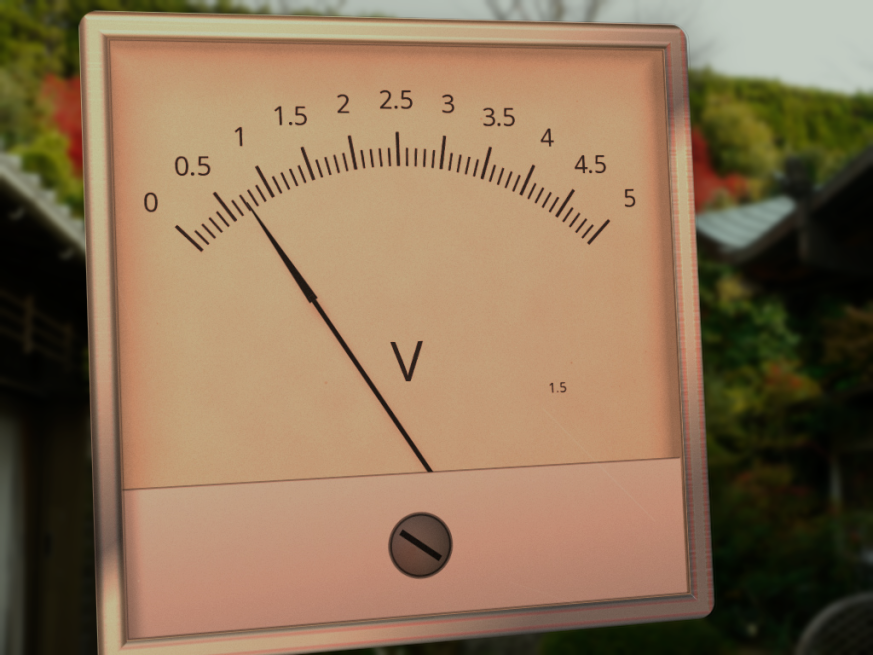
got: 0.7 V
